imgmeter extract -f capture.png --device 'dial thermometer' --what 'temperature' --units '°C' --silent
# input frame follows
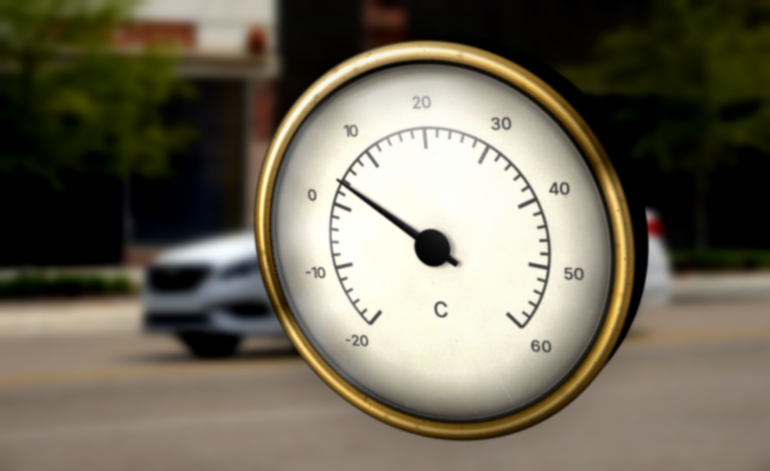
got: 4 °C
